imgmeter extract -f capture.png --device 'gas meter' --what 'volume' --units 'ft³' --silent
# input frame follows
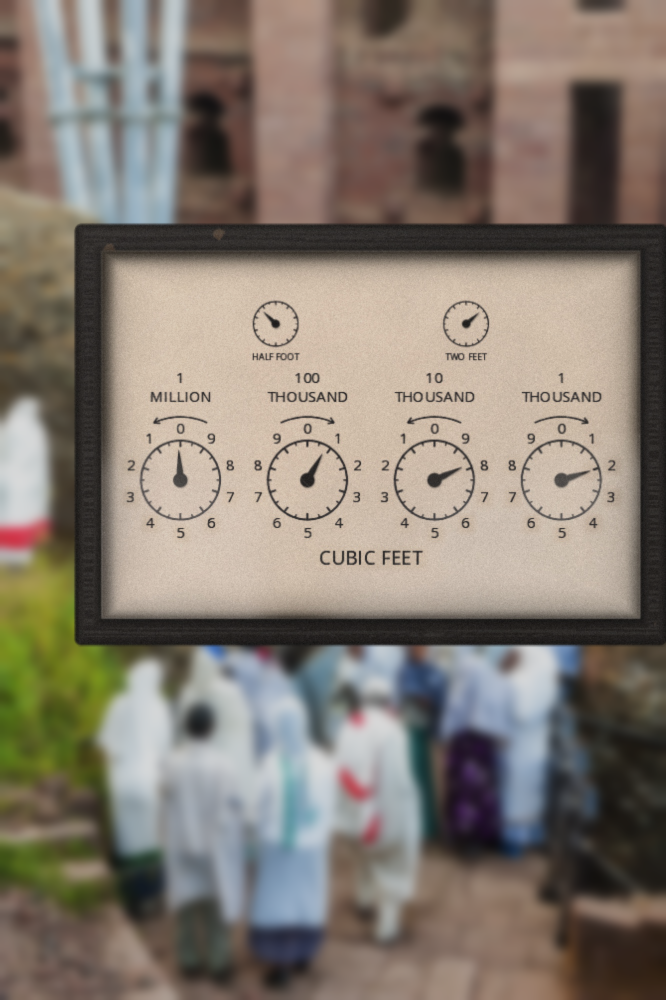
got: 8200 ft³
